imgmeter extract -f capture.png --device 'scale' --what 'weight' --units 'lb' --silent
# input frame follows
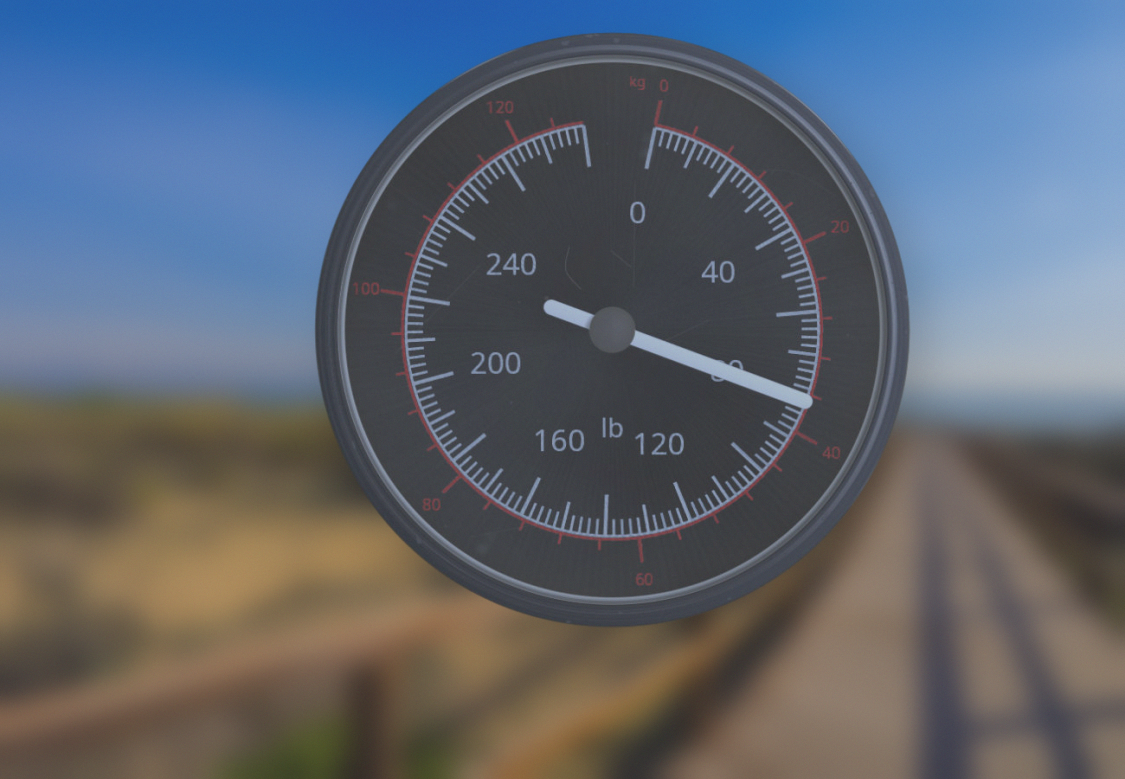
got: 81 lb
